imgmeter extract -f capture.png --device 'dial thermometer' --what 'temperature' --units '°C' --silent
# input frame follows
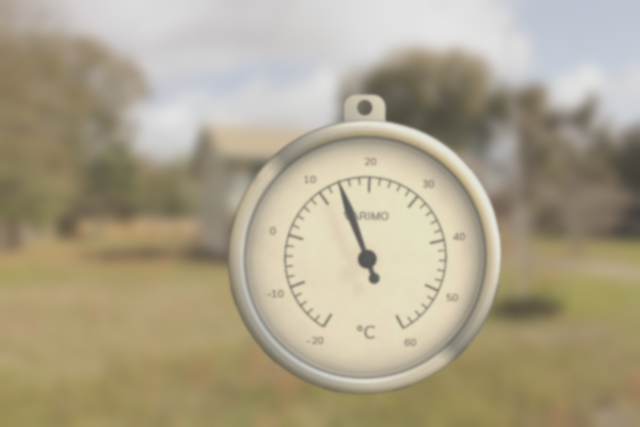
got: 14 °C
